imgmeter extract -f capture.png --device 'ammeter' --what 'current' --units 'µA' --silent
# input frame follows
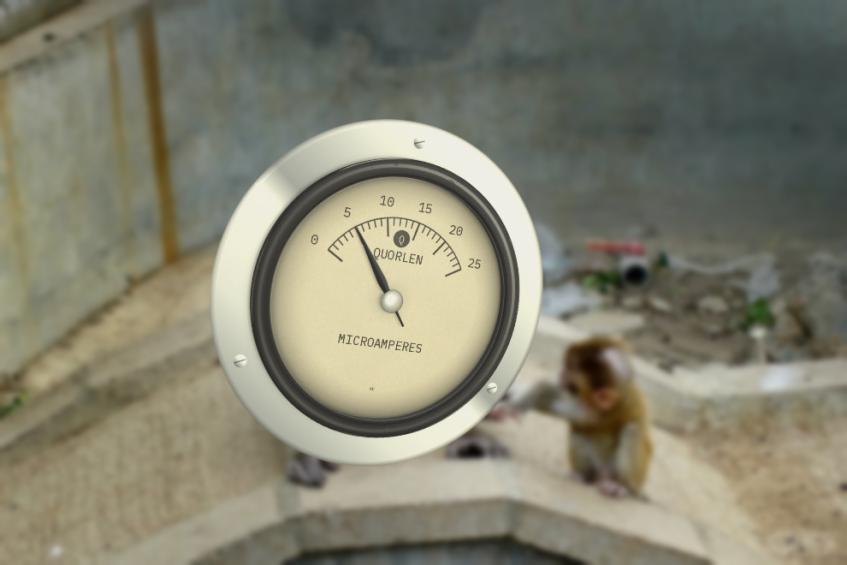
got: 5 µA
